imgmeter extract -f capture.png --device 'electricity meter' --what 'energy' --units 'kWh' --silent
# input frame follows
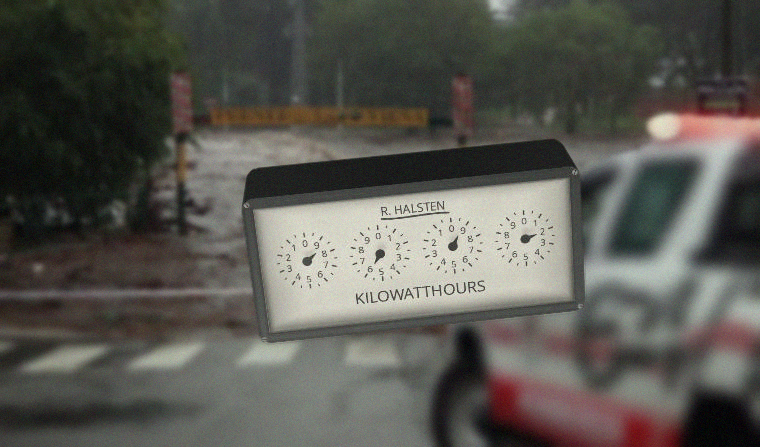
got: 8592 kWh
